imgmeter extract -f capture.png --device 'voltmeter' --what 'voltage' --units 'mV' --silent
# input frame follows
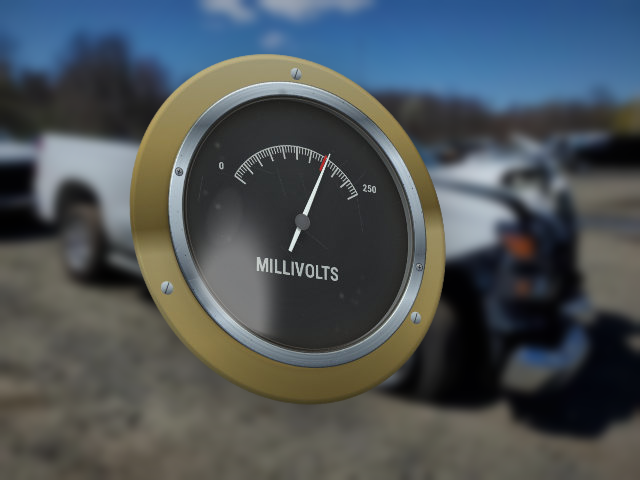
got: 175 mV
